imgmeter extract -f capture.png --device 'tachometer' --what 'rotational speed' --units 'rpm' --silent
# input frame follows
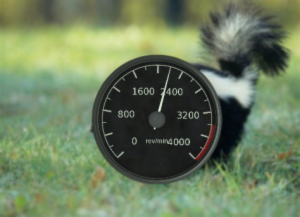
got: 2200 rpm
